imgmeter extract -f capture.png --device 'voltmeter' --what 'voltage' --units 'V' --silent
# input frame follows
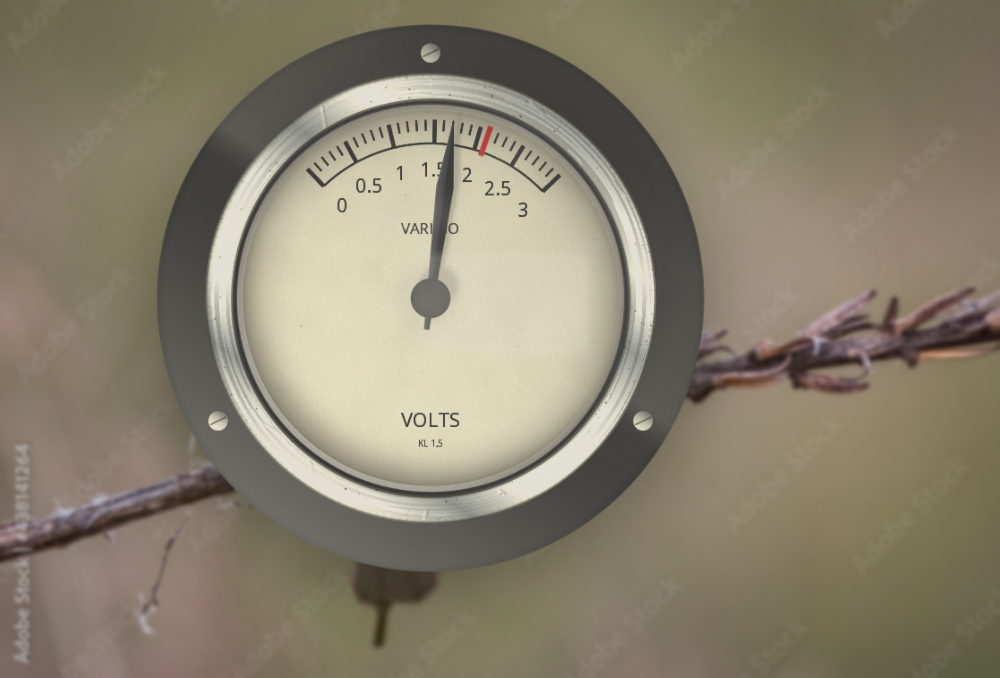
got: 1.7 V
